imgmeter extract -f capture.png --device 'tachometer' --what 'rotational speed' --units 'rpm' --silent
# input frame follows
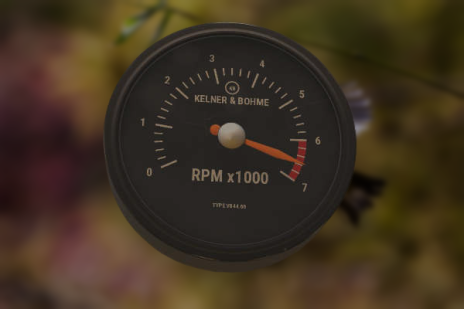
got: 6600 rpm
